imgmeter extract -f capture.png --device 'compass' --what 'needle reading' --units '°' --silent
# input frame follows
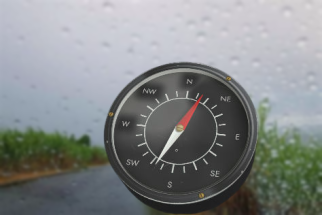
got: 22.5 °
